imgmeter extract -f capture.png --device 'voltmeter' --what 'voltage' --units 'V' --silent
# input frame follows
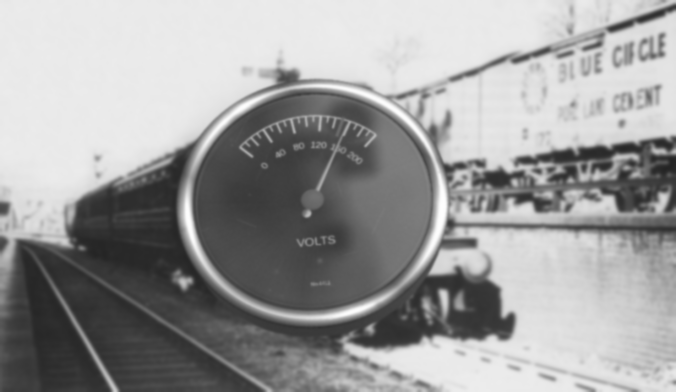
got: 160 V
